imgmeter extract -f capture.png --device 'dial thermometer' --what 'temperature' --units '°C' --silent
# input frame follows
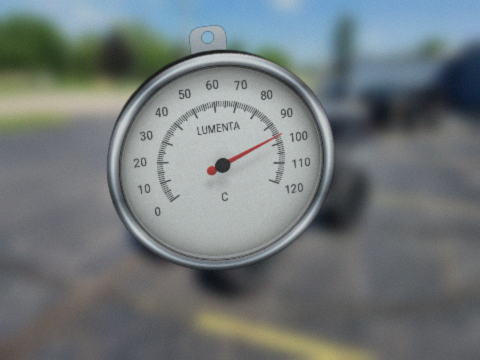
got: 95 °C
